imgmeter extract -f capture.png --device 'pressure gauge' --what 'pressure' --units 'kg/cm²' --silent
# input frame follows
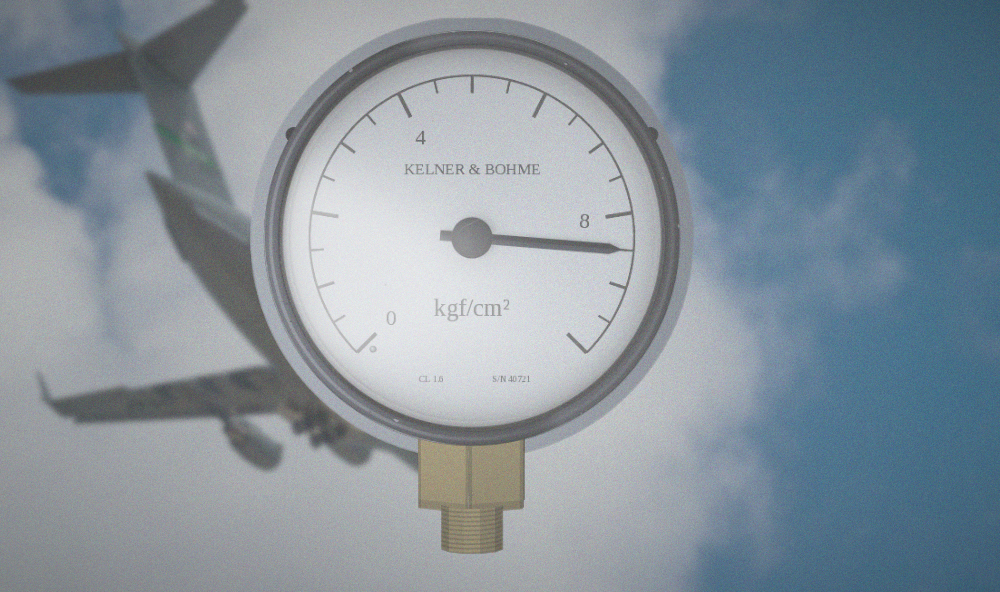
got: 8.5 kg/cm²
